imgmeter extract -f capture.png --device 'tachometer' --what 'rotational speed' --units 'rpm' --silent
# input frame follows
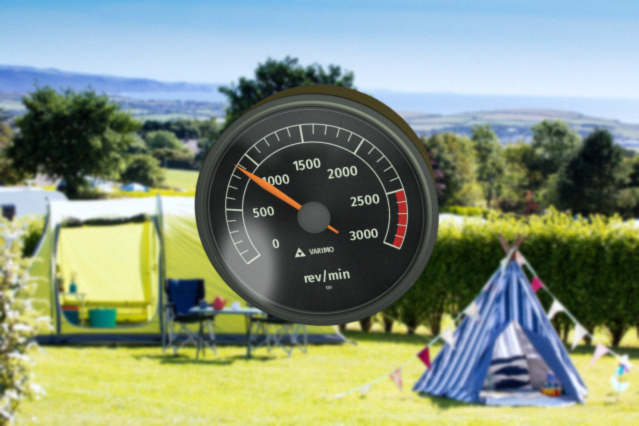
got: 900 rpm
